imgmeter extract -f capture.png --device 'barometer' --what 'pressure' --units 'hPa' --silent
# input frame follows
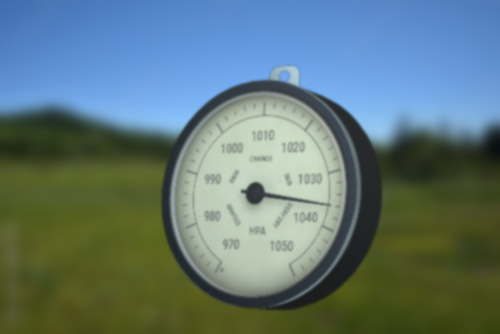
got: 1036 hPa
